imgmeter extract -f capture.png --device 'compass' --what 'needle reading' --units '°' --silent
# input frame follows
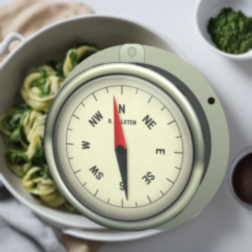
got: 352.5 °
